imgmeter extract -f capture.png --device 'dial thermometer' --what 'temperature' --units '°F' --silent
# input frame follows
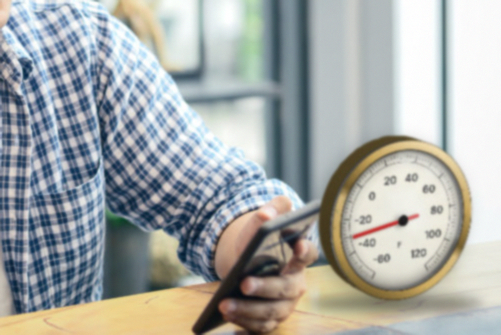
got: -30 °F
